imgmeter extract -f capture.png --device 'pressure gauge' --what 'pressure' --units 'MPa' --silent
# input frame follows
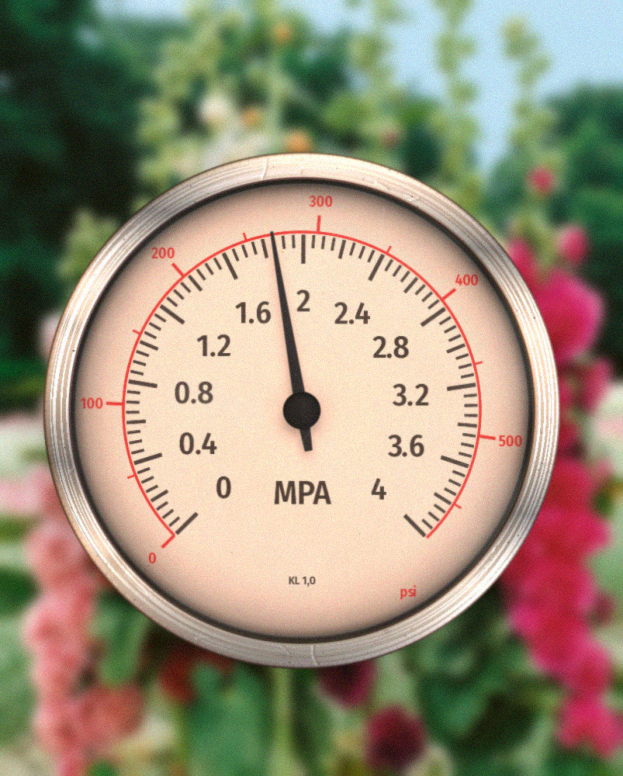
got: 1.85 MPa
